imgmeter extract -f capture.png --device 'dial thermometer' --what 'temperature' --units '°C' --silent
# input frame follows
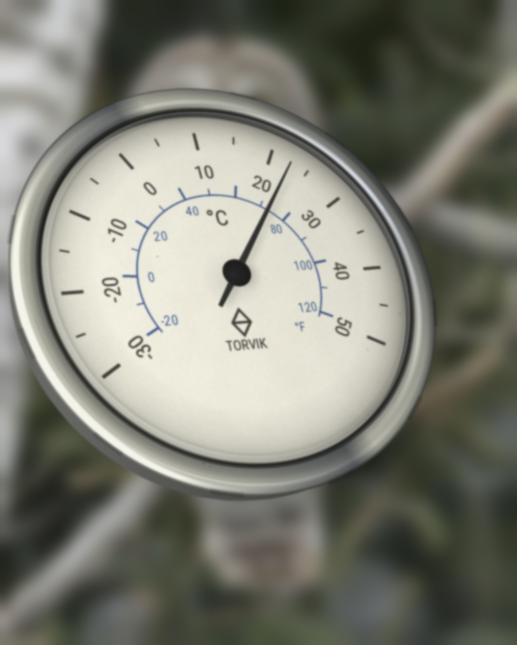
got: 22.5 °C
